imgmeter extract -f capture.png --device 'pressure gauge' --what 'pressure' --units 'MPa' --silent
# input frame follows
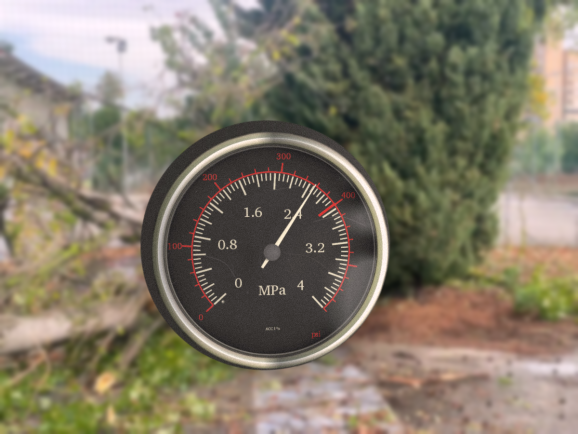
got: 2.45 MPa
